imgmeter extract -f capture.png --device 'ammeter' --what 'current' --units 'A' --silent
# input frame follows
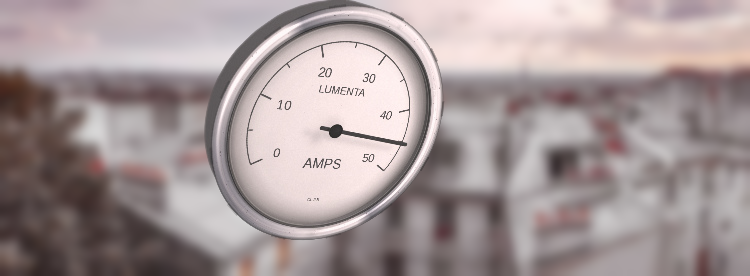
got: 45 A
